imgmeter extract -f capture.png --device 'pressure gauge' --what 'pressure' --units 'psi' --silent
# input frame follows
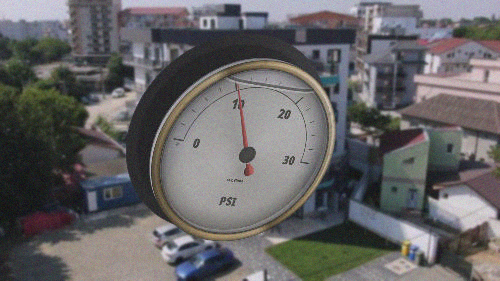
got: 10 psi
